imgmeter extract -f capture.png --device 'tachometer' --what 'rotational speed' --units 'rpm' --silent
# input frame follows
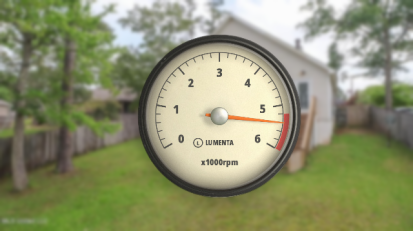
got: 5400 rpm
